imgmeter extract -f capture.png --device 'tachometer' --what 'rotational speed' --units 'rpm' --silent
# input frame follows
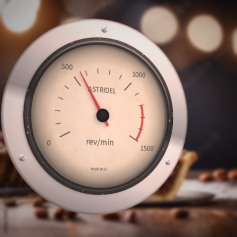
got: 550 rpm
